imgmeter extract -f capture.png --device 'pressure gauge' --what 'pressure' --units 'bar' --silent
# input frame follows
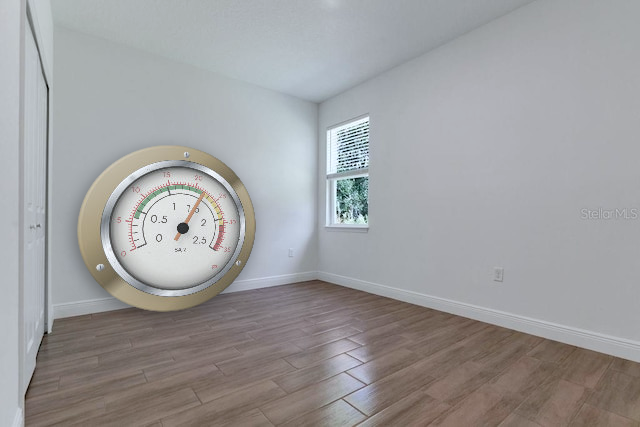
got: 1.5 bar
